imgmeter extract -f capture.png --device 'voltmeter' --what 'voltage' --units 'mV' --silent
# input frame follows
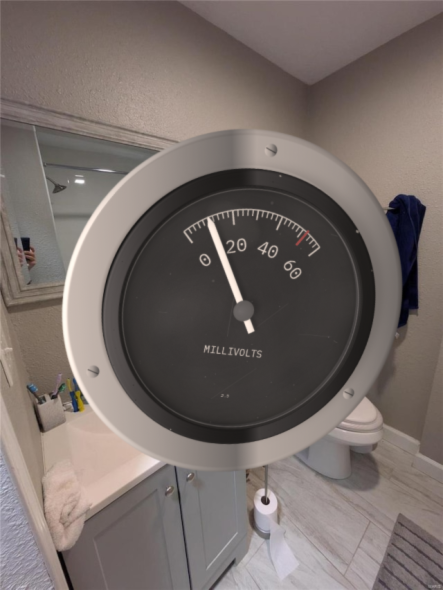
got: 10 mV
